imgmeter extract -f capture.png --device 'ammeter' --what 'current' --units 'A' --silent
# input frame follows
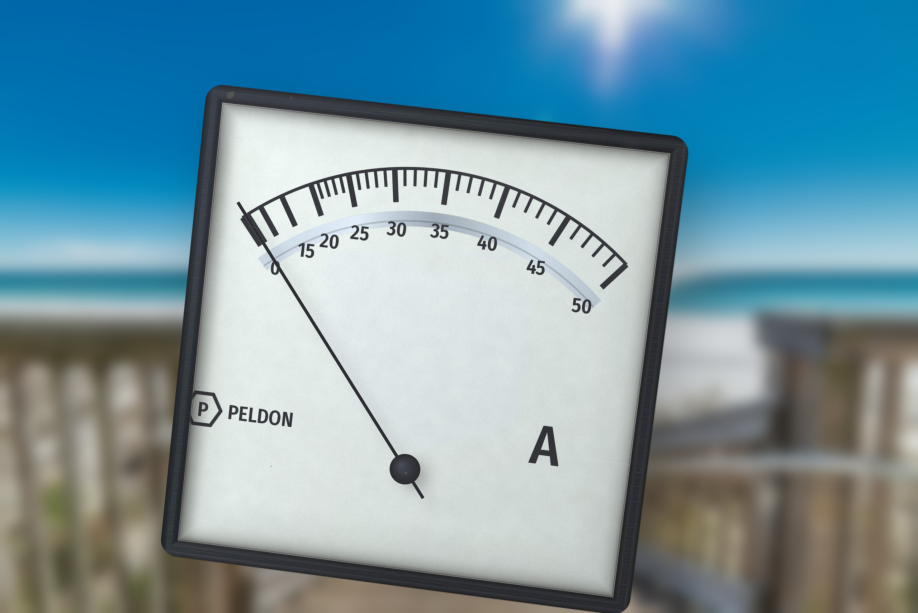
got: 5 A
